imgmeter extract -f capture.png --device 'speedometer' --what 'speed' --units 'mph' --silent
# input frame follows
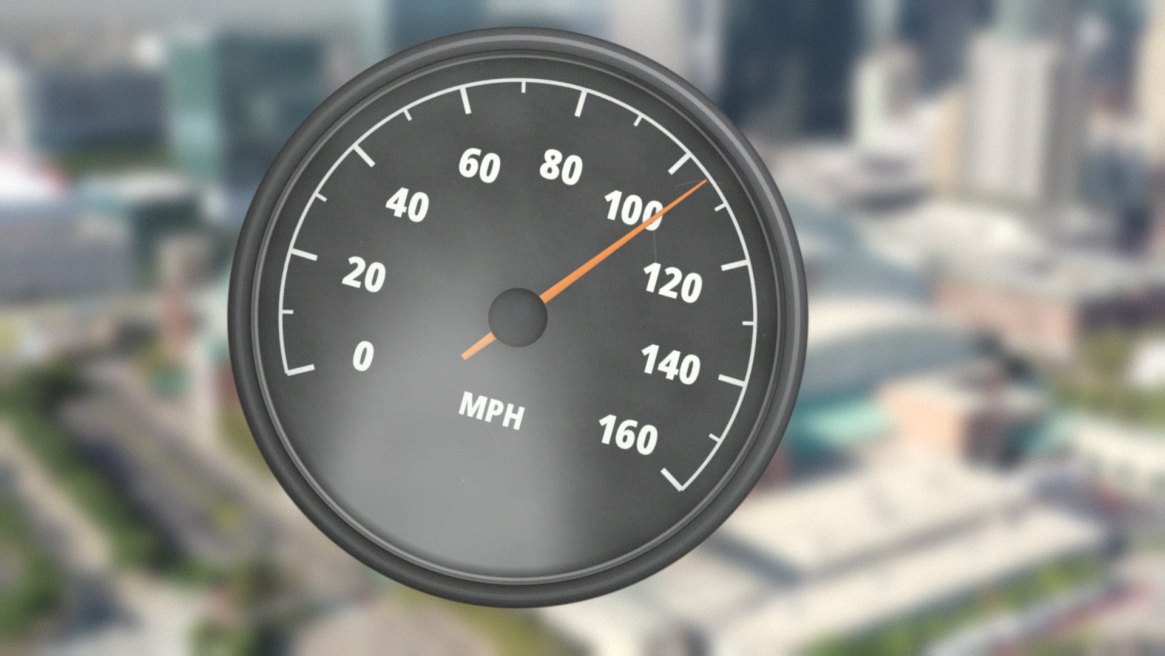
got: 105 mph
